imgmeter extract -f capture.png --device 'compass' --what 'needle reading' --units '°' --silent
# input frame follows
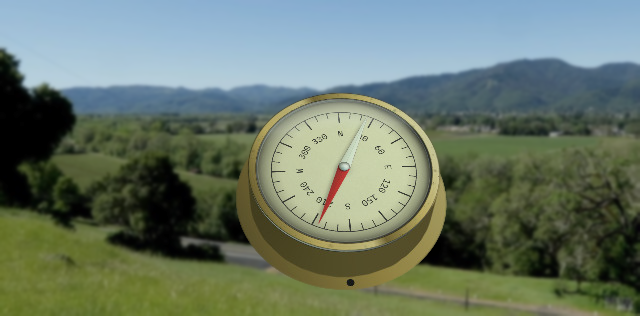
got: 205 °
